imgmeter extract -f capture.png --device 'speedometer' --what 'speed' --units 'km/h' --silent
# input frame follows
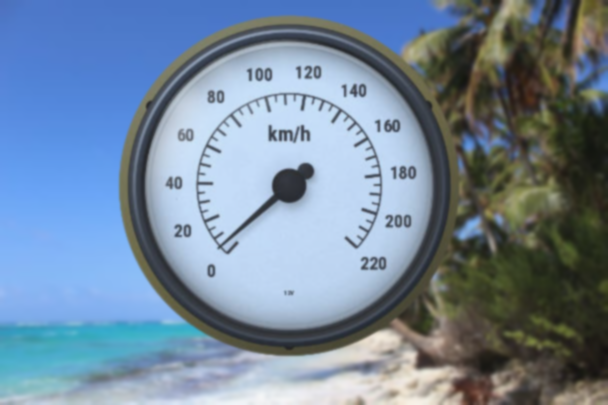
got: 5 km/h
